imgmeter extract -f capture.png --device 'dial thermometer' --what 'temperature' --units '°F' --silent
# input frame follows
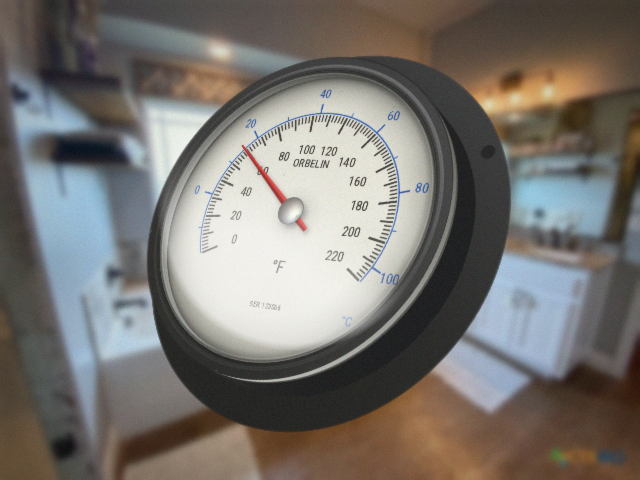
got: 60 °F
